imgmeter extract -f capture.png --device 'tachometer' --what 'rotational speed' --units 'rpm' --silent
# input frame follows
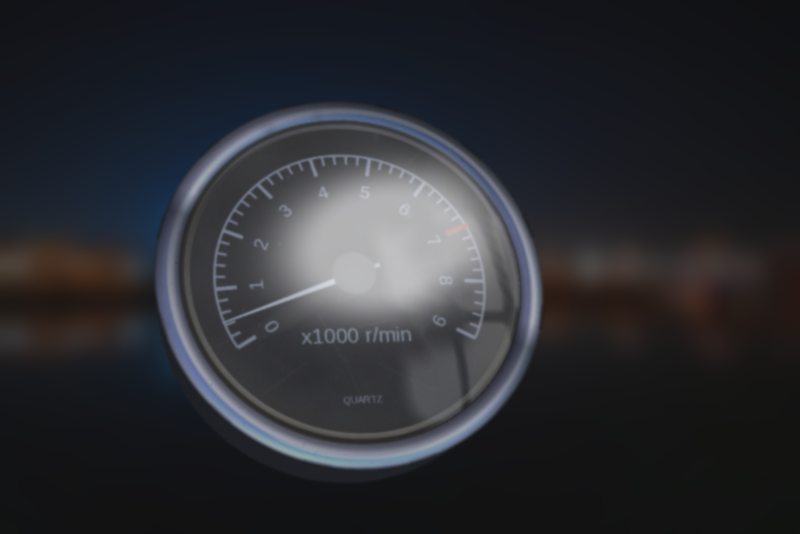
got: 400 rpm
